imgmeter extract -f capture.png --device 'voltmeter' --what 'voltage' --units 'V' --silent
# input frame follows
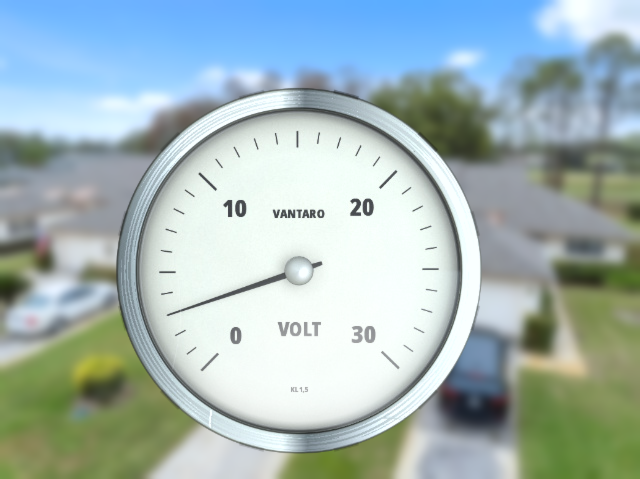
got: 3 V
